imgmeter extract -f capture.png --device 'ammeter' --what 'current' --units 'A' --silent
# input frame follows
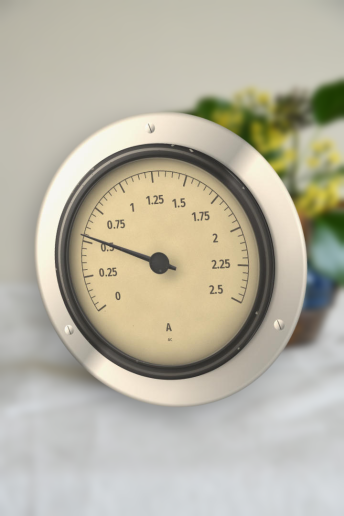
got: 0.55 A
